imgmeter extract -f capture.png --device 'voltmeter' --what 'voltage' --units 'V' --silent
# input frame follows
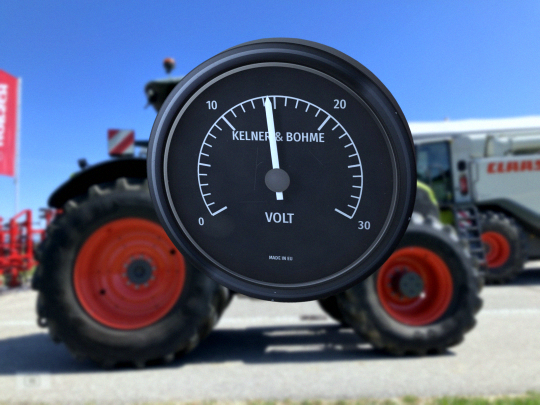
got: 14.5 V
